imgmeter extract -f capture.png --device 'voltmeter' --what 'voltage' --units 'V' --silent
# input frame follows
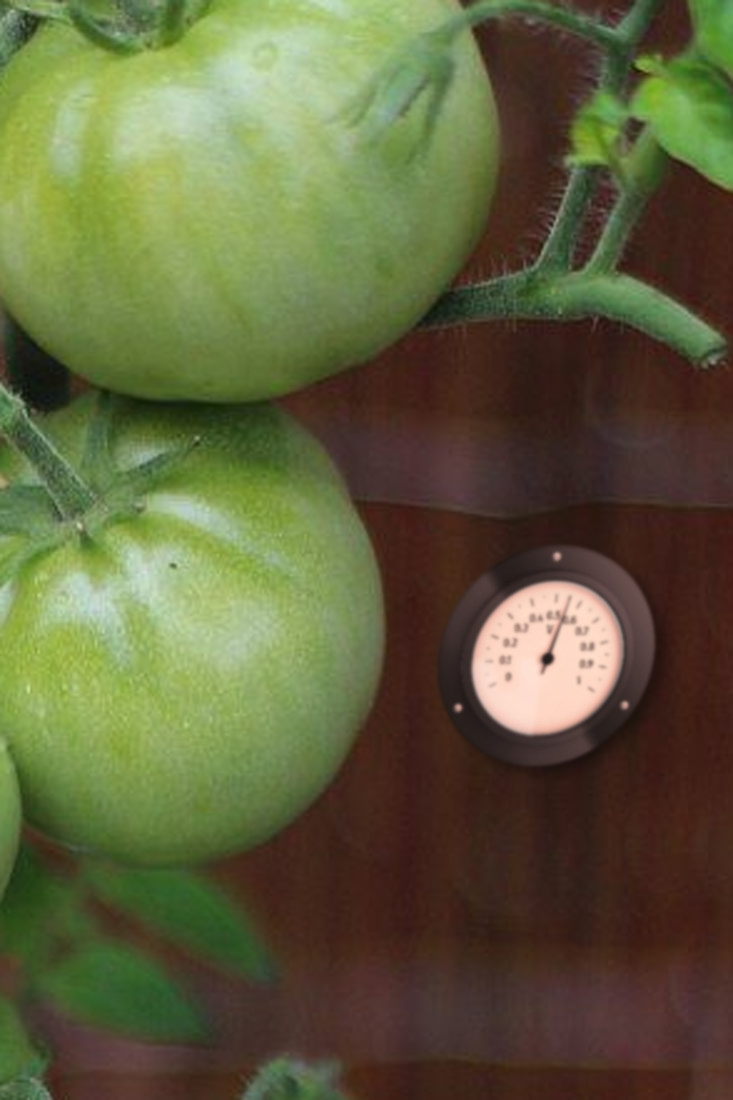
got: 0.55 V
